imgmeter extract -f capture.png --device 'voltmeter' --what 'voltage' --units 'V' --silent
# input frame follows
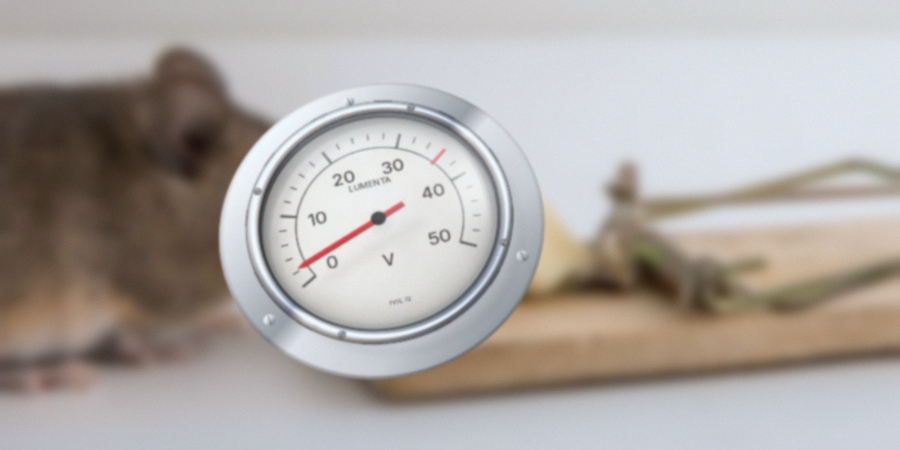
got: 2 V
